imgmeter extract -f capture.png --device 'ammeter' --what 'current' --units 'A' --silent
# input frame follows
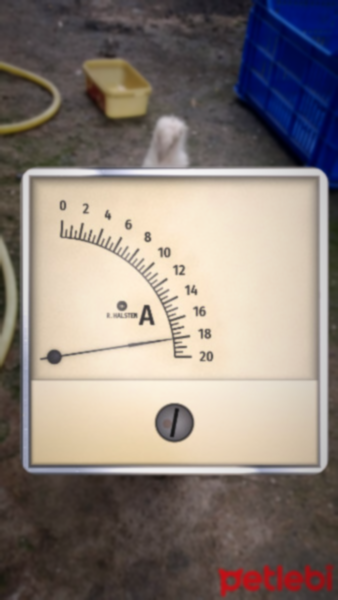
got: 18 A
